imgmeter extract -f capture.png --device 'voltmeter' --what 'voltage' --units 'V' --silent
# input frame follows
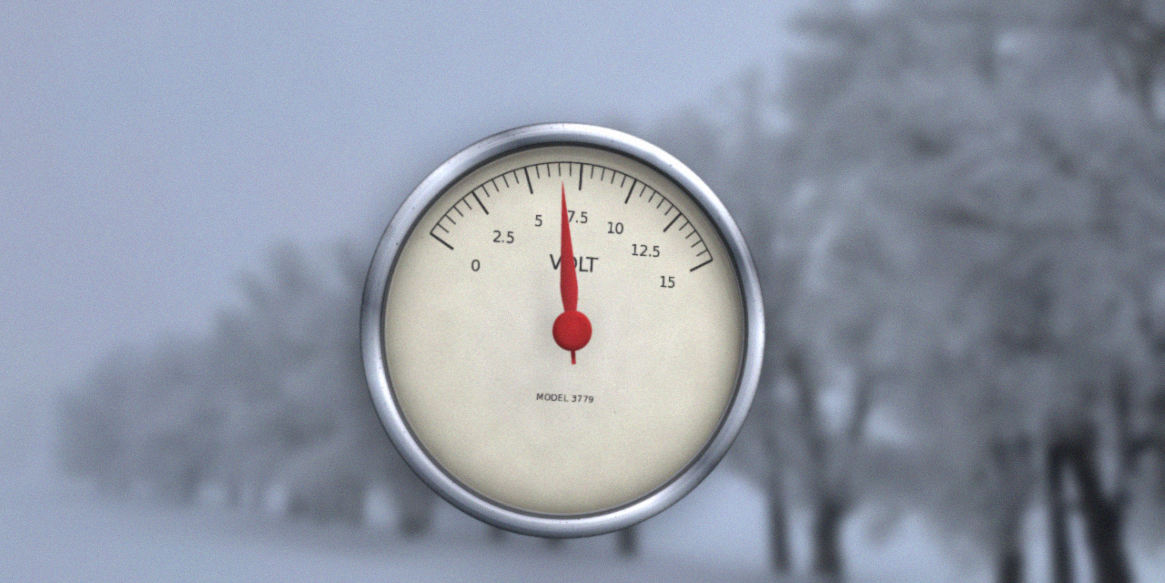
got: 6.5 V
